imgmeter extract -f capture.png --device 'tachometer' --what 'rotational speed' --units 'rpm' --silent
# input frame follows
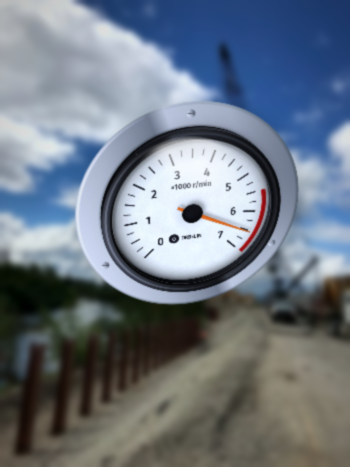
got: 6500 rpm
